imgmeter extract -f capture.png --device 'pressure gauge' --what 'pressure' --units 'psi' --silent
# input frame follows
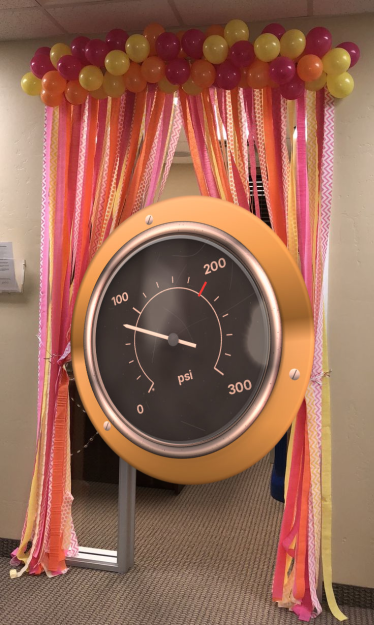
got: 80 psi
